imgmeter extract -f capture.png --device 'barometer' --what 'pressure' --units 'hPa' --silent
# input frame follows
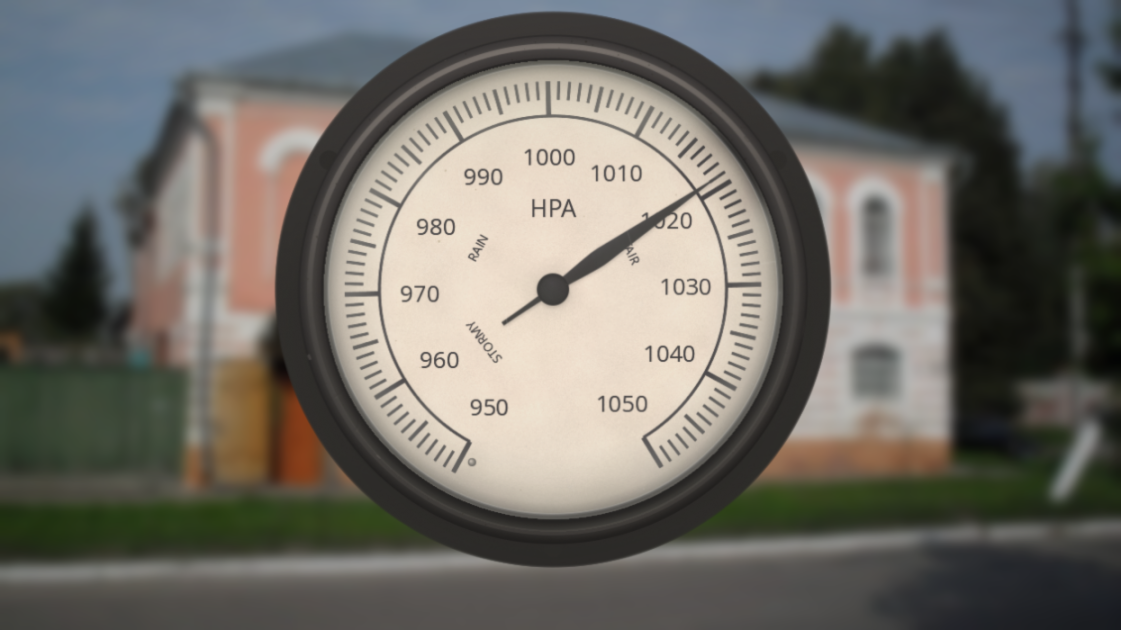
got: 1019 hPa
